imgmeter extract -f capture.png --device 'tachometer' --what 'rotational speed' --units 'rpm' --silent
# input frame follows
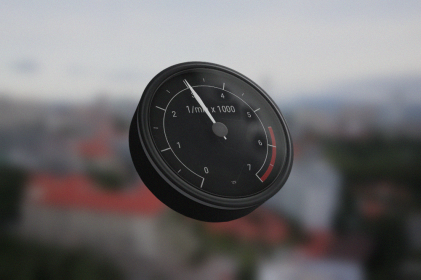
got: 3000 rpm
